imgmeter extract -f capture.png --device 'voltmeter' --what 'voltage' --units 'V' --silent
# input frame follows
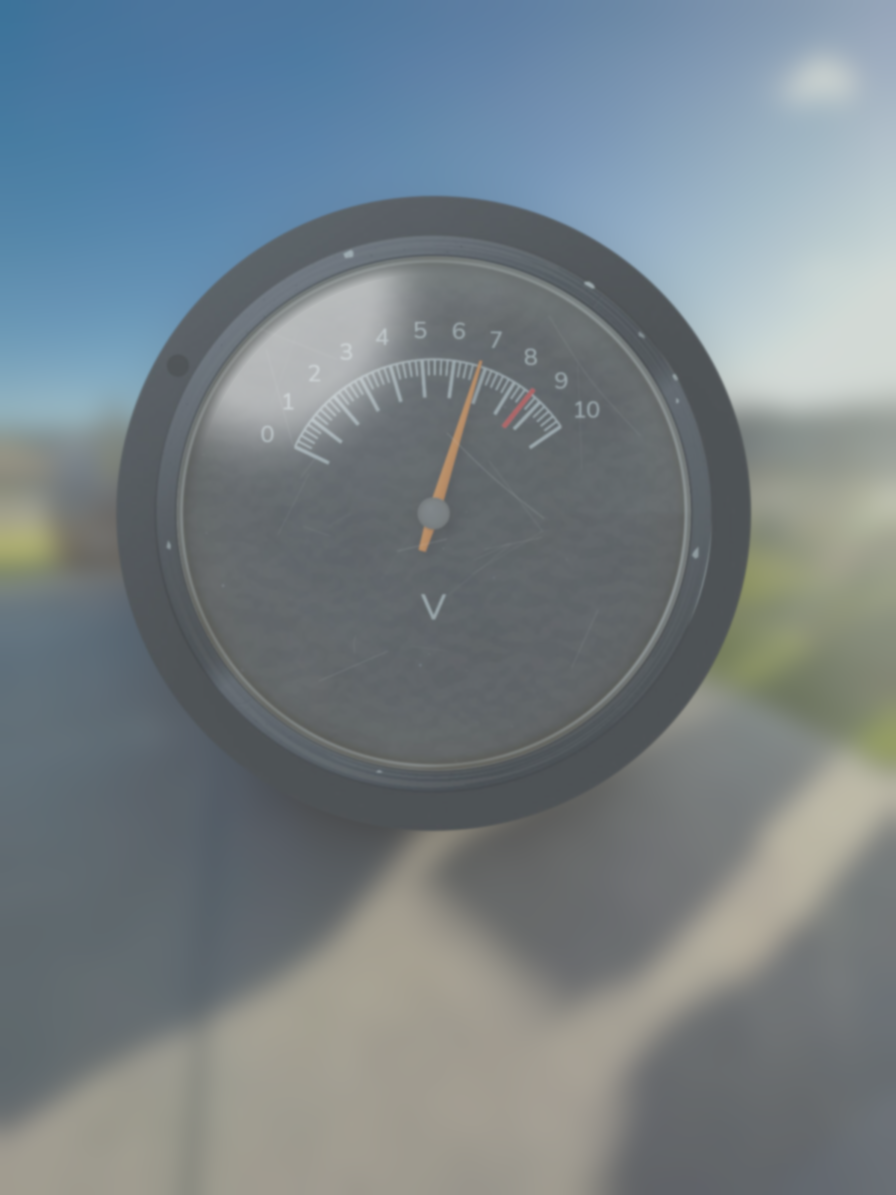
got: 6.8 V
